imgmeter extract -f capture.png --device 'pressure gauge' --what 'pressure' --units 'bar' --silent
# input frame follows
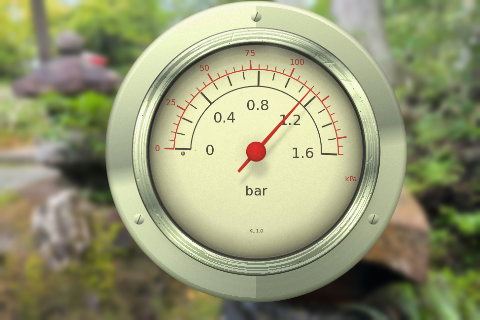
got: 1.15 bar
